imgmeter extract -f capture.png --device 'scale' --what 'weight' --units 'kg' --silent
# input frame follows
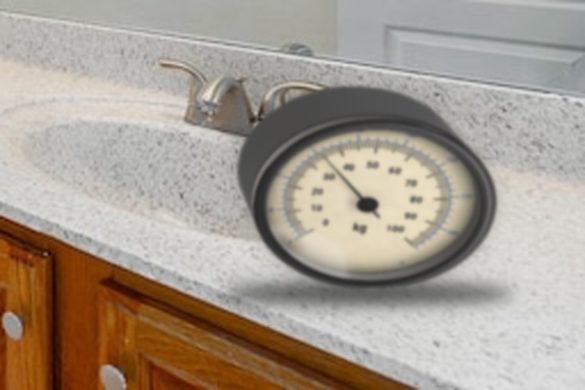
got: 35 kg
